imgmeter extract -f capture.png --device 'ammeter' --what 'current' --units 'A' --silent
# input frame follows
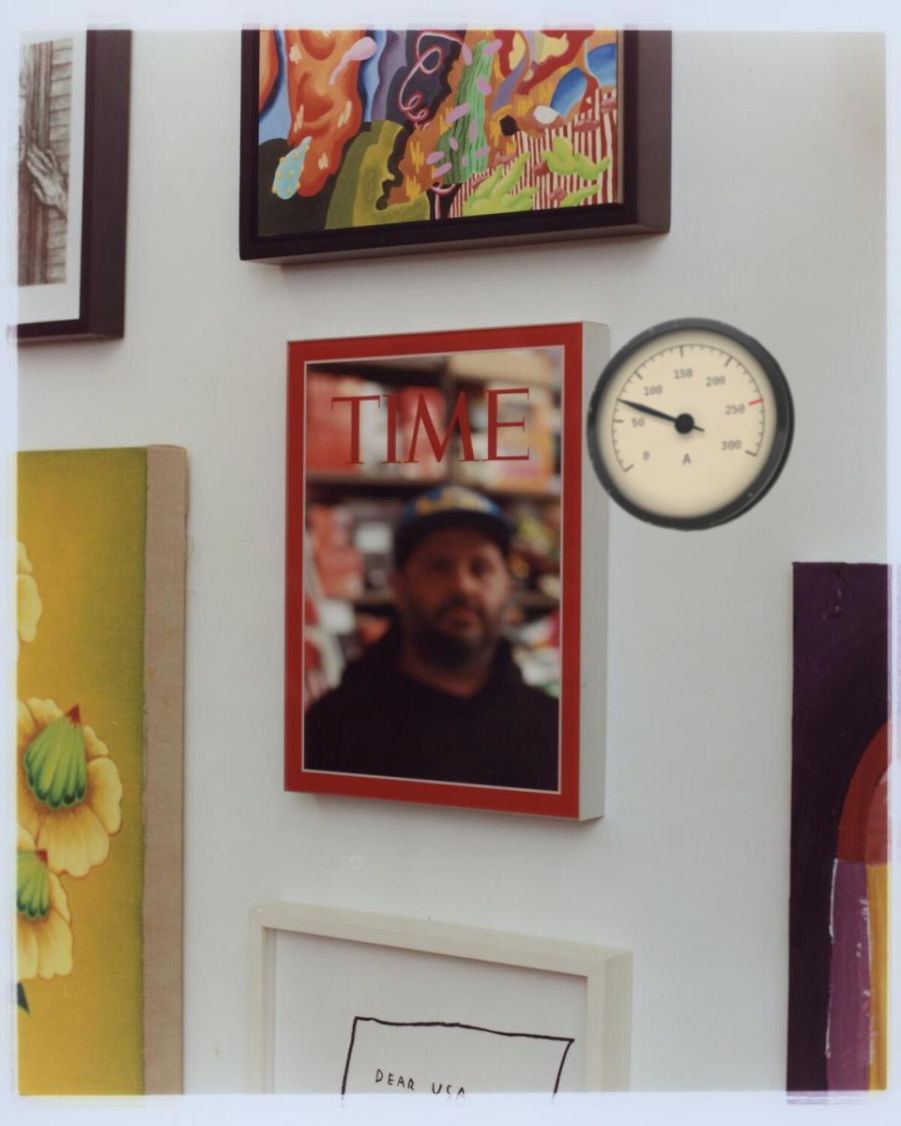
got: 70 A
